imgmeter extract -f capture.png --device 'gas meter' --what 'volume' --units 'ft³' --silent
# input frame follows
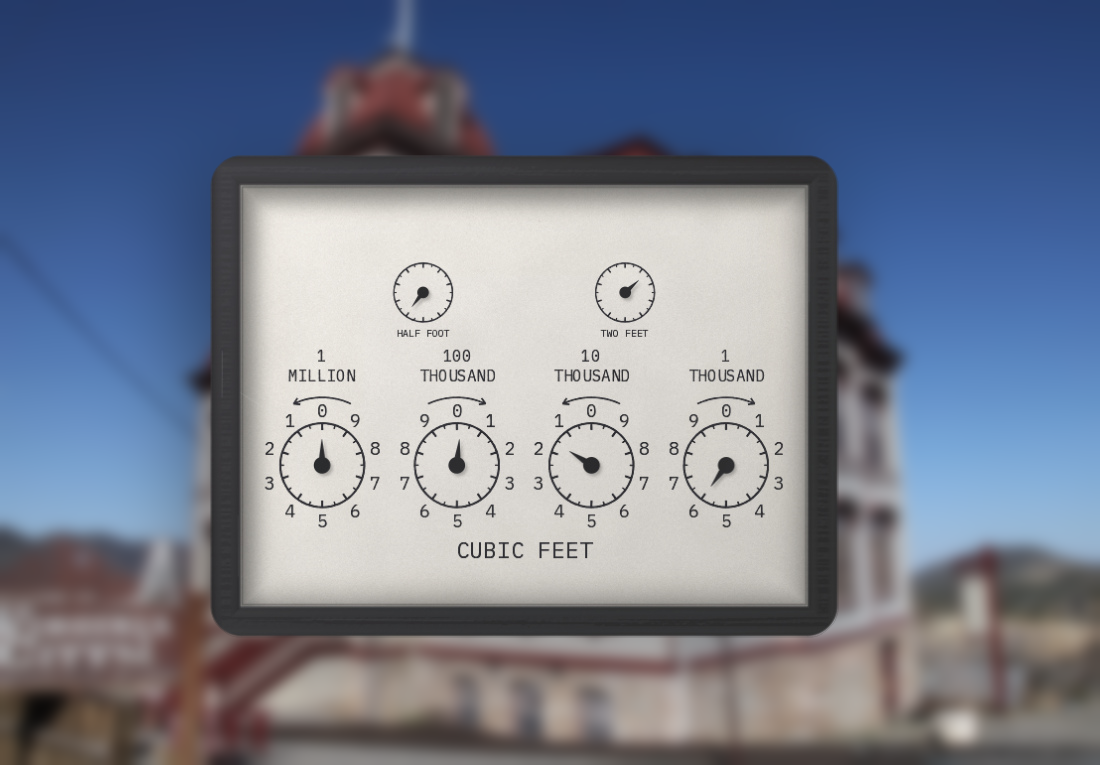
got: 1600 ft³
